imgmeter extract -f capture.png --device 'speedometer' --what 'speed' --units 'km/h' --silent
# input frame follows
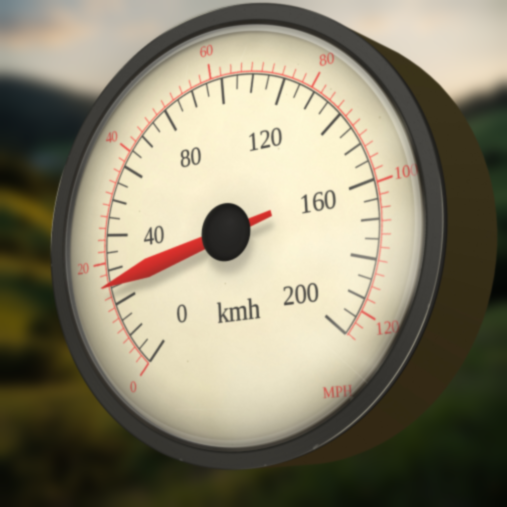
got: 25 km/h
